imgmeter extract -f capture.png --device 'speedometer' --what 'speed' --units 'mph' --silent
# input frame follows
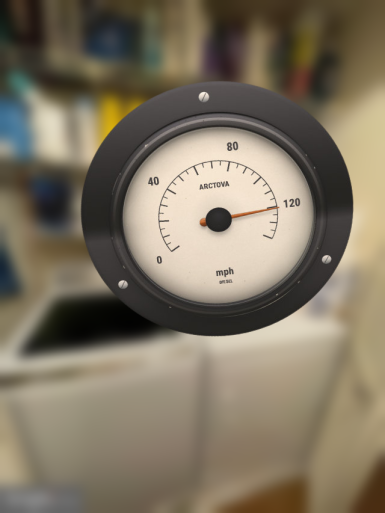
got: 120 mph
